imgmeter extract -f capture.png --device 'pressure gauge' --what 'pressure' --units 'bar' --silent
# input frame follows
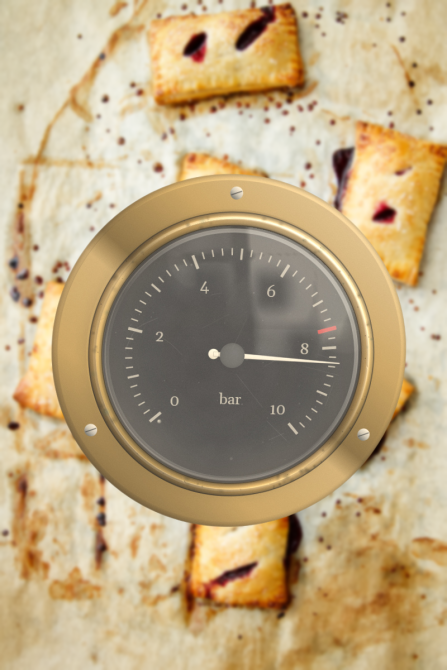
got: 8.3 bar
